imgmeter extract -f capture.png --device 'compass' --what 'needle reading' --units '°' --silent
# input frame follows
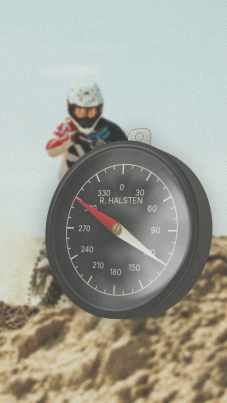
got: 300 °
